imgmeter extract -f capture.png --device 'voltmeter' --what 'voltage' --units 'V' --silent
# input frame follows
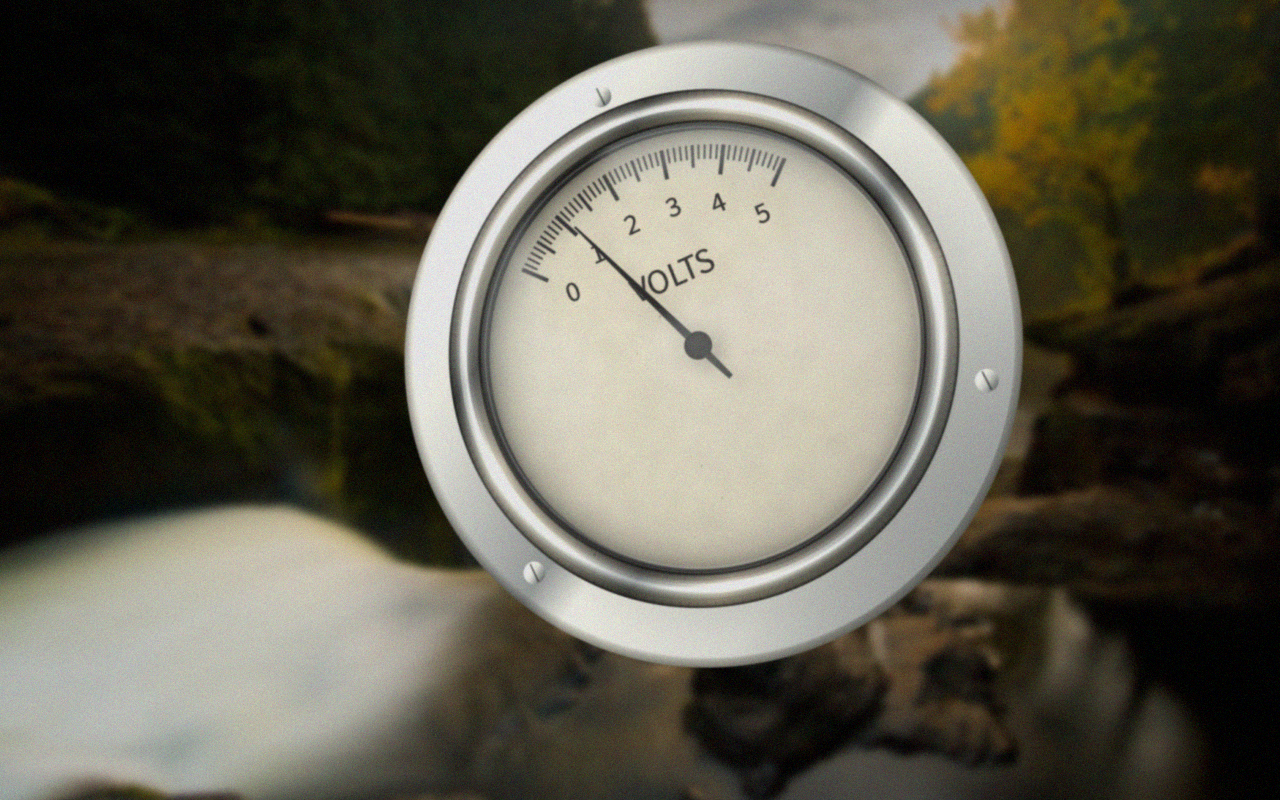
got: 1.1 V
